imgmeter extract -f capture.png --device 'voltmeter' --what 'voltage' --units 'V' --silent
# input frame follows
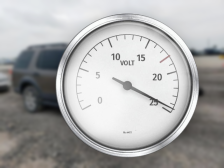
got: 24.5 V
